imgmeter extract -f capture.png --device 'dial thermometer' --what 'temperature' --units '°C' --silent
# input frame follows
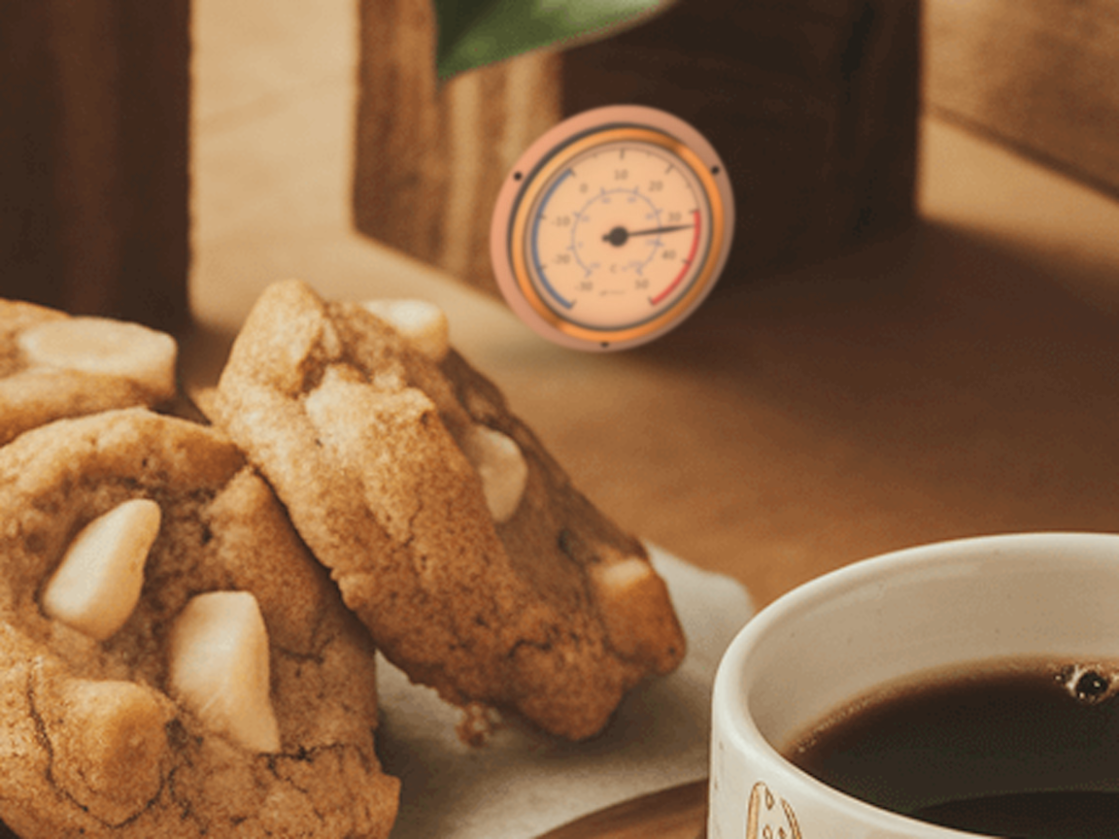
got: 32.5 °C
